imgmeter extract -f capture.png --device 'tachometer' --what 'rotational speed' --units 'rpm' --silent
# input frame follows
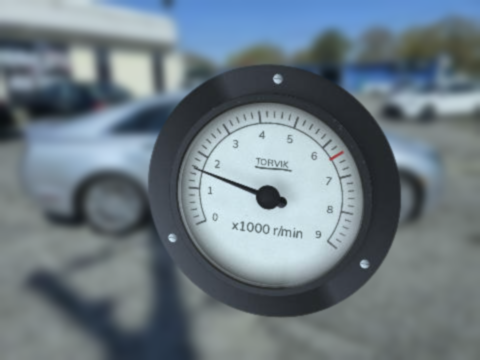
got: 1600 rpm
